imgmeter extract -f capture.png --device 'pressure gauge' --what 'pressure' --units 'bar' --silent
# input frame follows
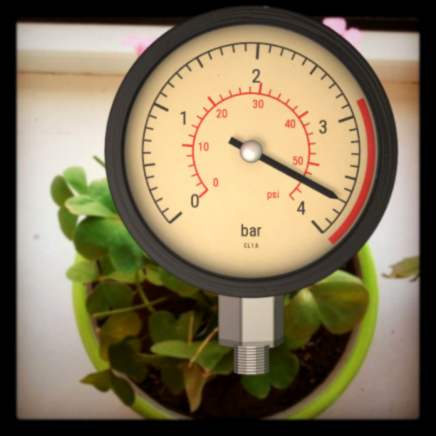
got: 3.7 bar
